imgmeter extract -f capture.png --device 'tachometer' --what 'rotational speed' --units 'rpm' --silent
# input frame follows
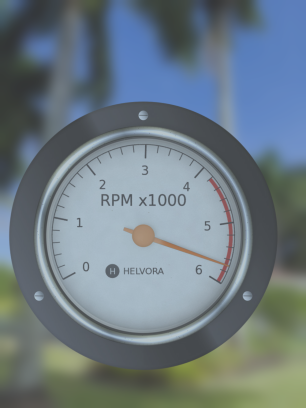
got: 5700 rpm
